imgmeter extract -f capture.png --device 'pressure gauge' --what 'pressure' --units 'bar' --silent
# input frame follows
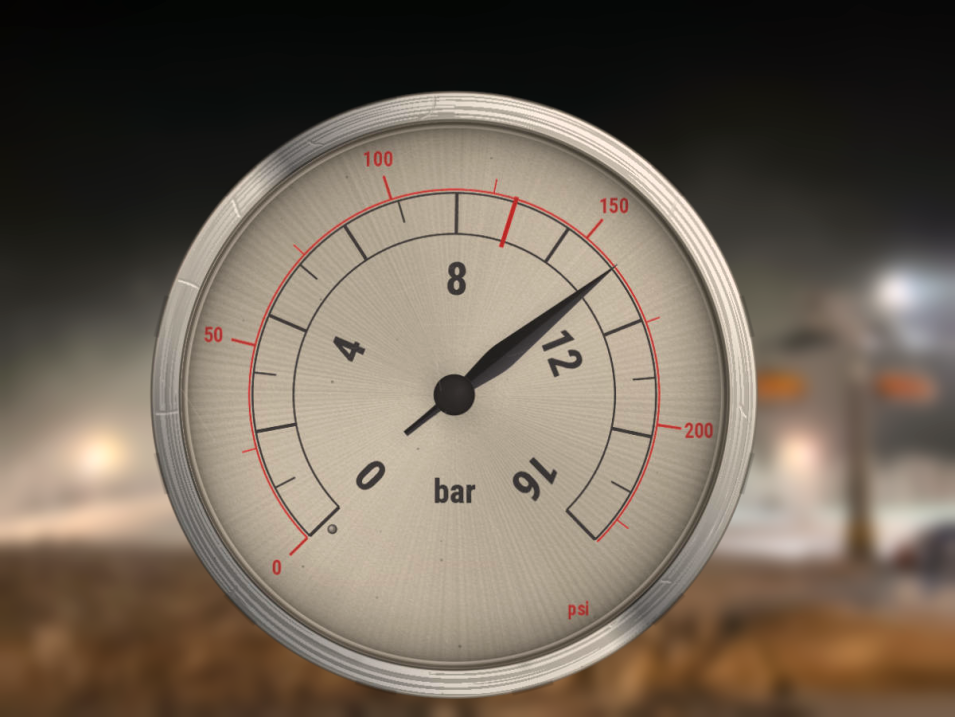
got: 11 bar
